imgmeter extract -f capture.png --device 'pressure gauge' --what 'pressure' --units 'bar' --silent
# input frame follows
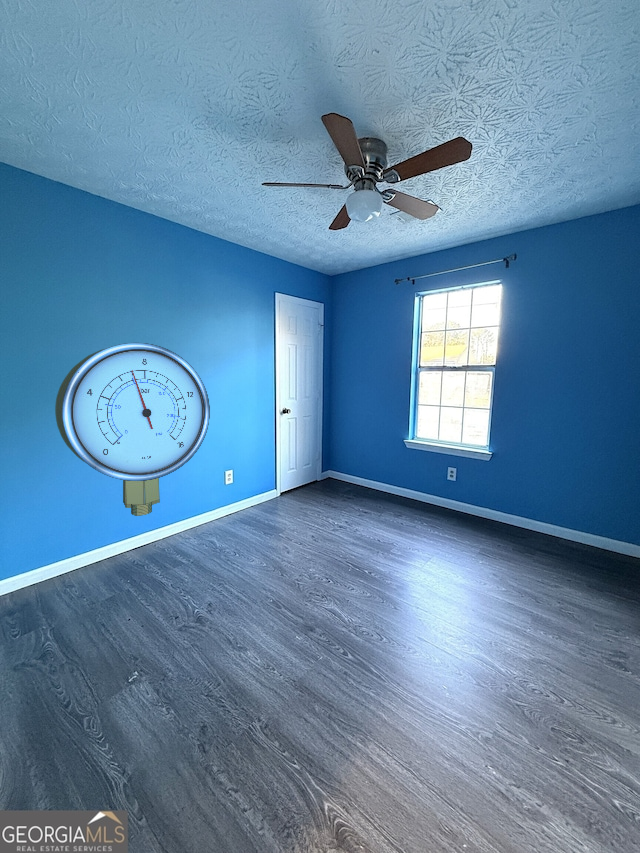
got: 7 bar
